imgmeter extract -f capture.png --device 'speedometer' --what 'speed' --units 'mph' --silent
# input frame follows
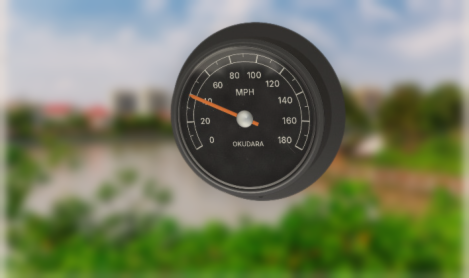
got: 40 mph
